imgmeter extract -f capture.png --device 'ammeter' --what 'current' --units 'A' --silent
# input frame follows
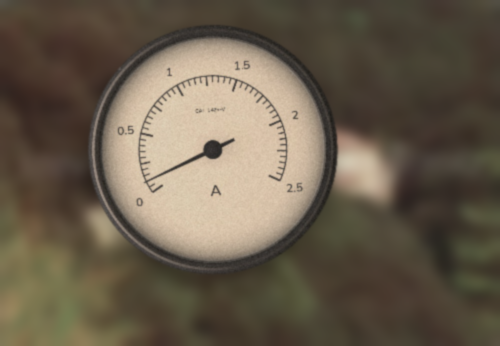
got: 0.1 A
